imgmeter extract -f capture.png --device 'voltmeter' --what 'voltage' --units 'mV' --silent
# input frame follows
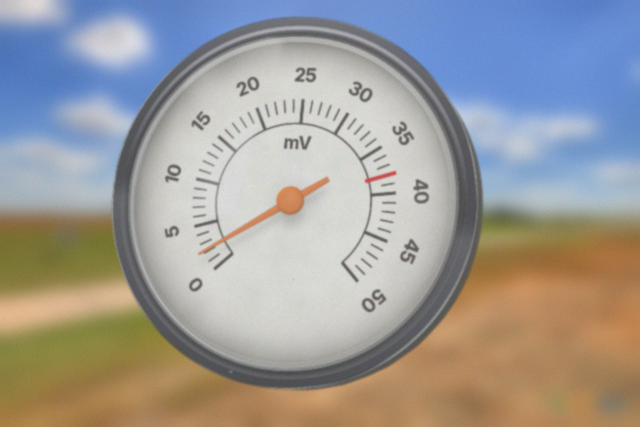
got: 2 mV
